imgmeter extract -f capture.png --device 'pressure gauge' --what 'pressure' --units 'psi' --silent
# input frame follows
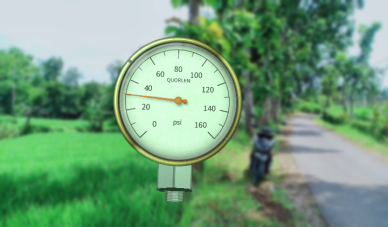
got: 30 psi
